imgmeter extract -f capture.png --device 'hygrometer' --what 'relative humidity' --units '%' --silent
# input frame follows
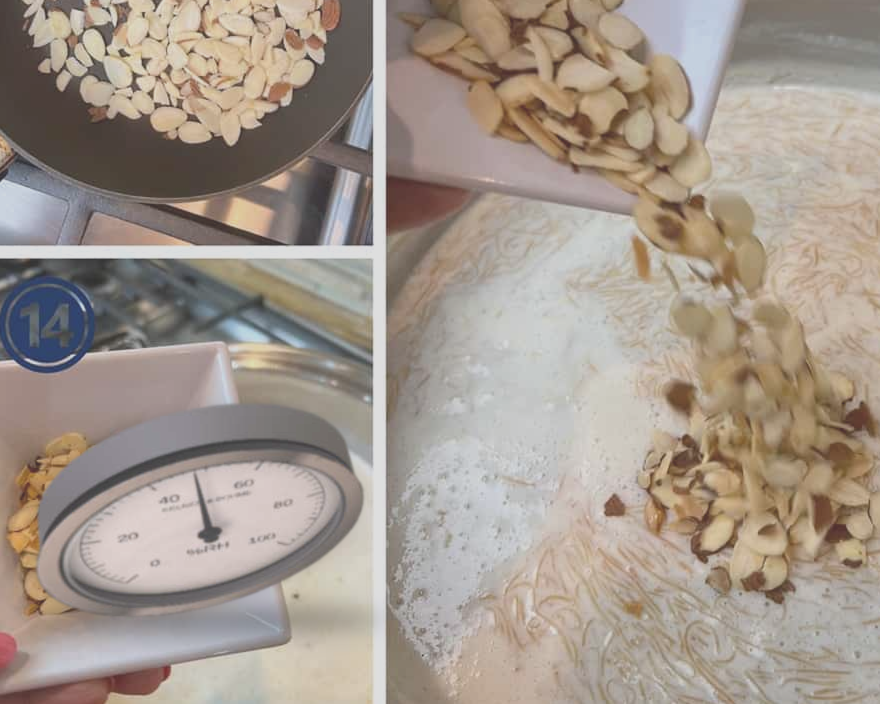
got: 48 %
